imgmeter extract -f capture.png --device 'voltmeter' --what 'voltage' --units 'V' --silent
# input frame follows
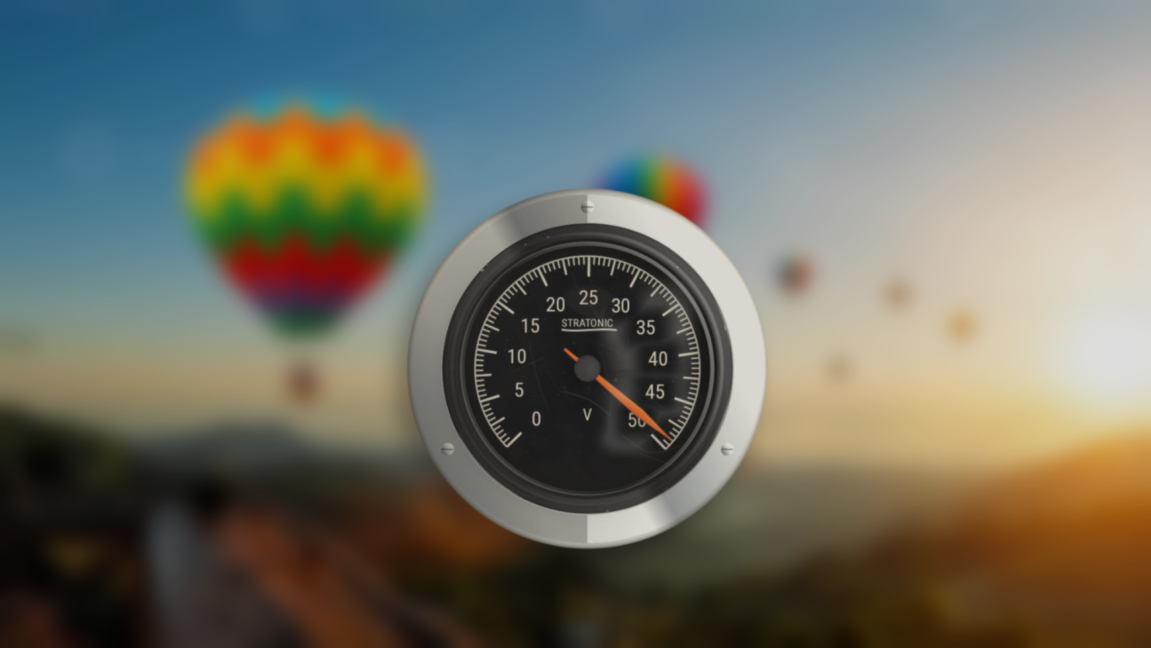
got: 49 V
